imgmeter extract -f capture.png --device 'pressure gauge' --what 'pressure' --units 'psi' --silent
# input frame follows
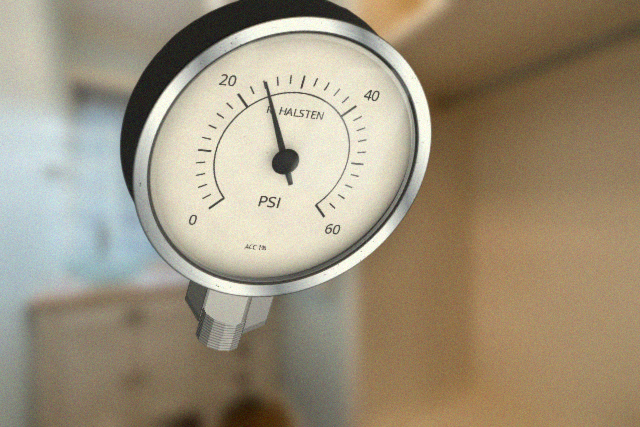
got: 24 psi
